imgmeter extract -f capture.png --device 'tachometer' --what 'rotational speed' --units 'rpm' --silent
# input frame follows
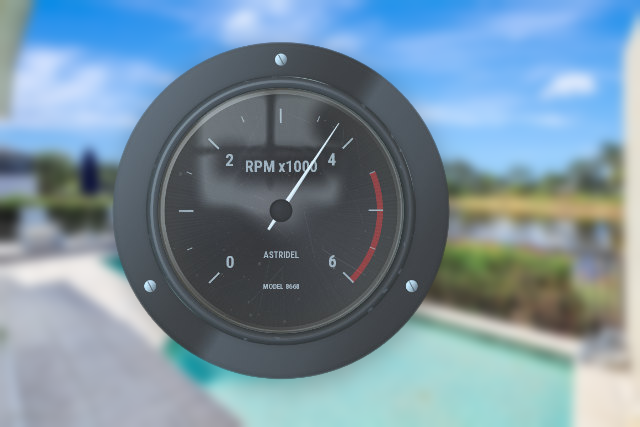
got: 3750 rpm
